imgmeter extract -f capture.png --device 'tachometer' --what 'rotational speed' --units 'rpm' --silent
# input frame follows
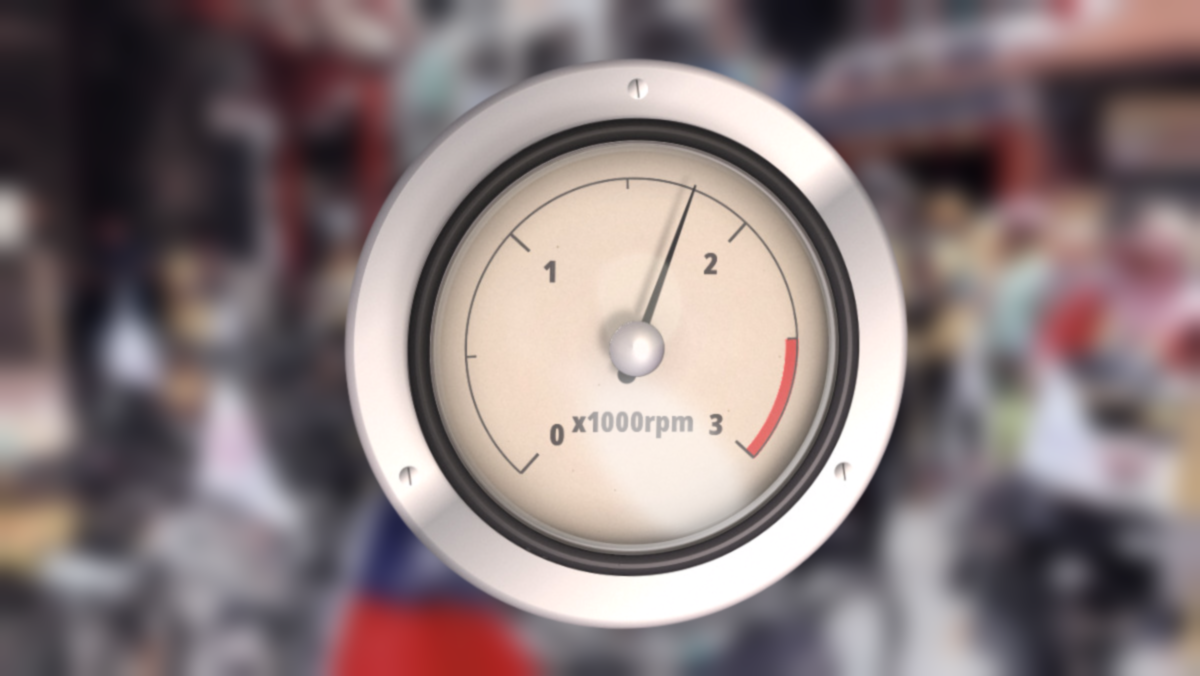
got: 1750 rpm
